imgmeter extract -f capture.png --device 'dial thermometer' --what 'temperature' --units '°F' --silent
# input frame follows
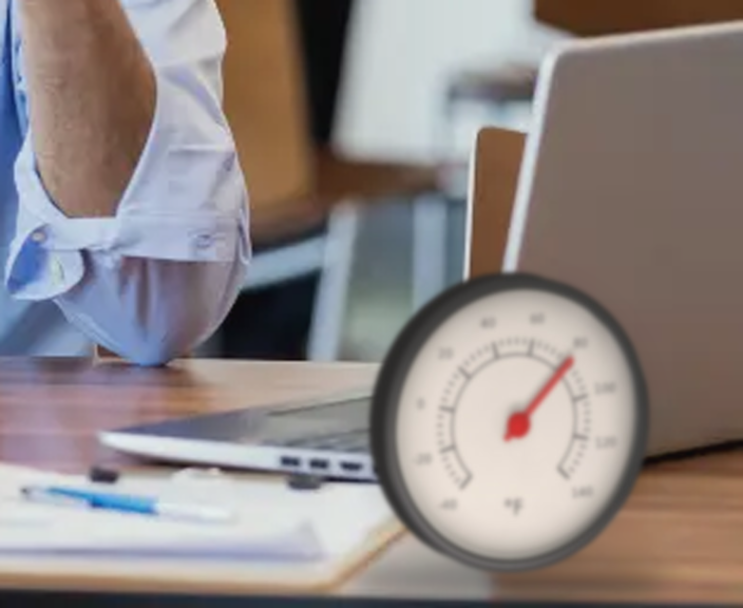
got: 80 °F
